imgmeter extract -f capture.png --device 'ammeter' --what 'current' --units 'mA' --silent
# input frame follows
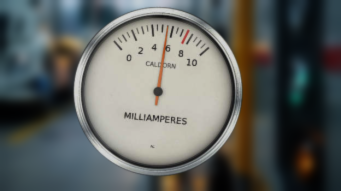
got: 5.5 mA
